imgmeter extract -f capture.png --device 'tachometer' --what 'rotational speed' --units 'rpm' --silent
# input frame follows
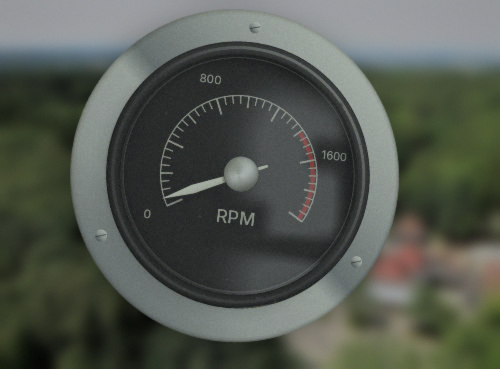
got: 50 rpm
